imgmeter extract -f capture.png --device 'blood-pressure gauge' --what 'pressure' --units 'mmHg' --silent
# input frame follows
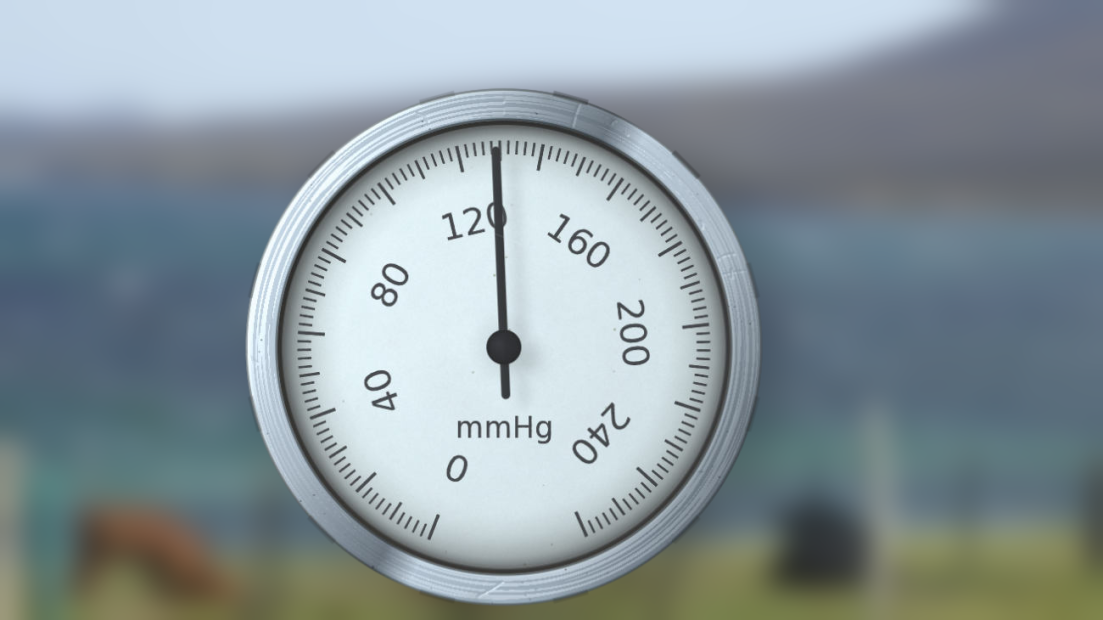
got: 129 mmHg
